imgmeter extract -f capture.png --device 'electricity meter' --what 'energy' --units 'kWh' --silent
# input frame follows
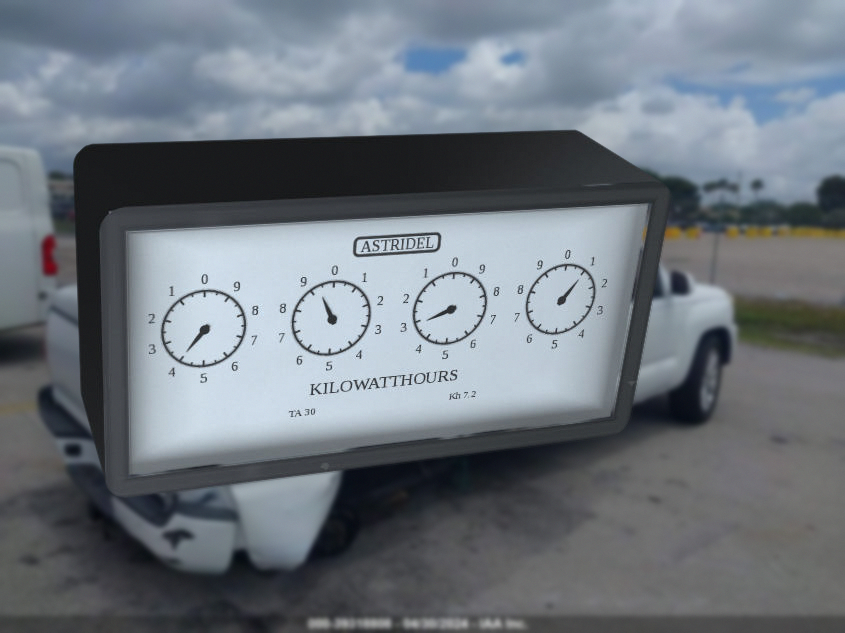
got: 3931 kWh
